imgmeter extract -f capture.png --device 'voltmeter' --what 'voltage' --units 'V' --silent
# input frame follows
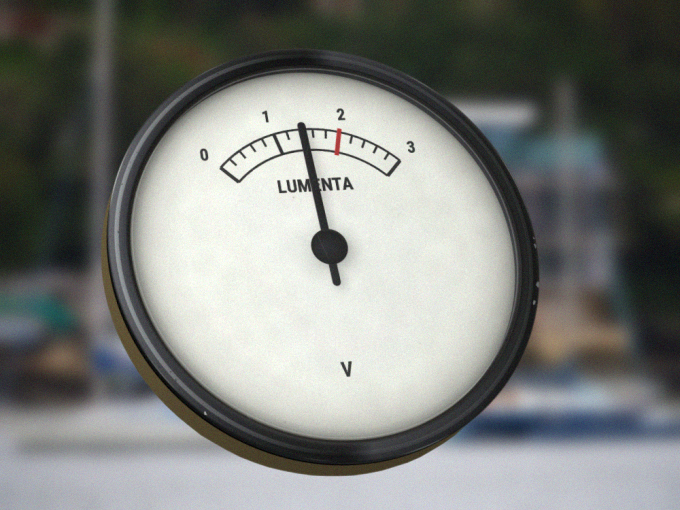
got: 1.4 V
